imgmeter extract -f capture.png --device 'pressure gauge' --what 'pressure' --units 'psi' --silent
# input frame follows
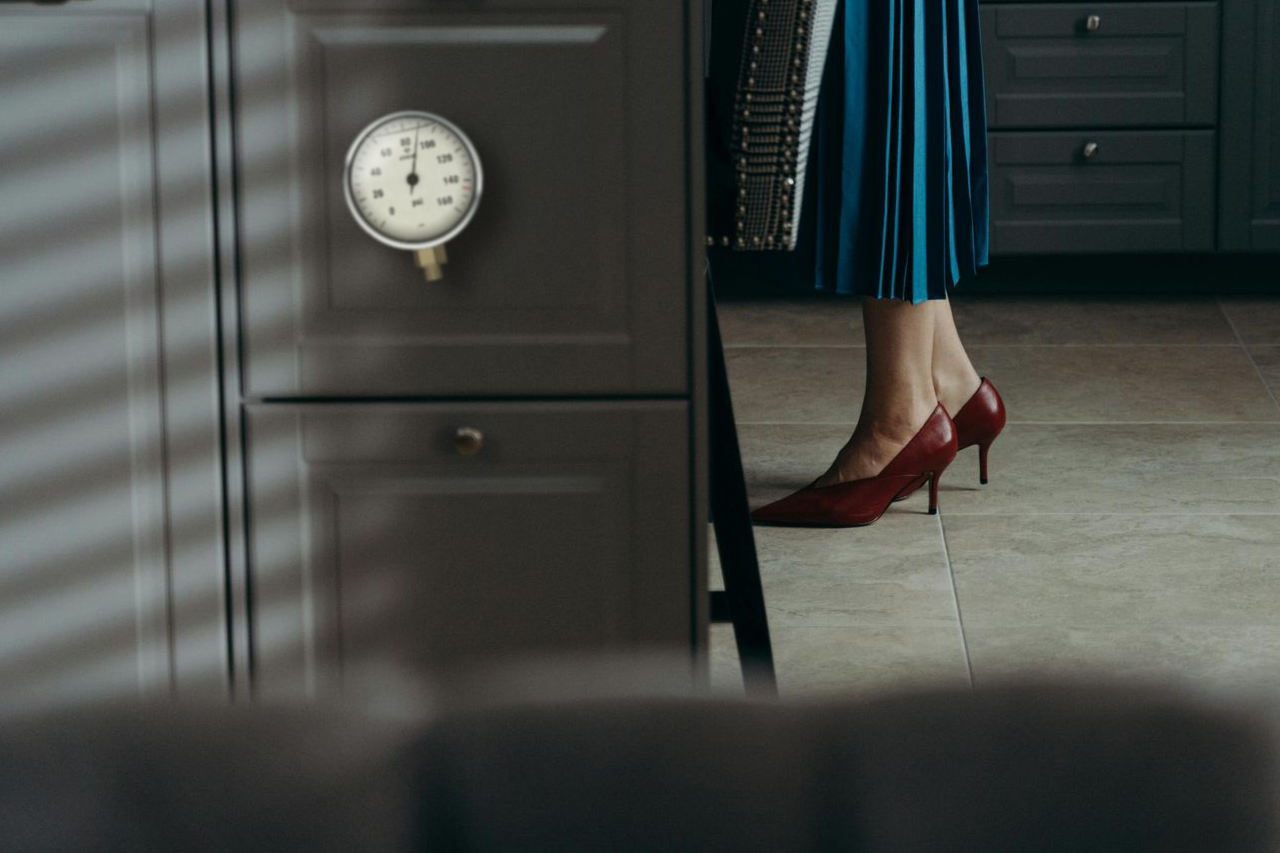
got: 90 psi
